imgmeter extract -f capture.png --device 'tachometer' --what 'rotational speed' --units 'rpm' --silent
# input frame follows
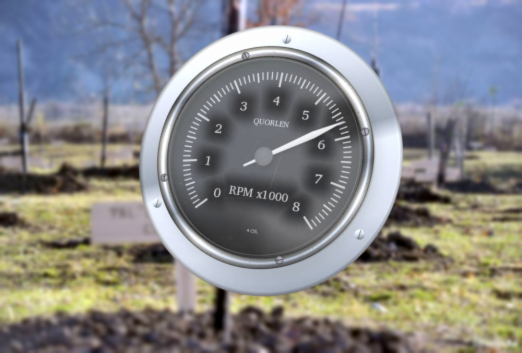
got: 5700 rpm
